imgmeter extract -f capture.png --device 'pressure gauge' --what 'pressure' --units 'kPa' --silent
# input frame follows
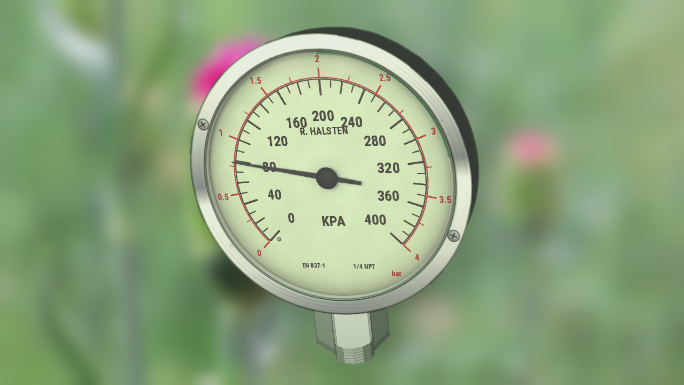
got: 80 kPa
